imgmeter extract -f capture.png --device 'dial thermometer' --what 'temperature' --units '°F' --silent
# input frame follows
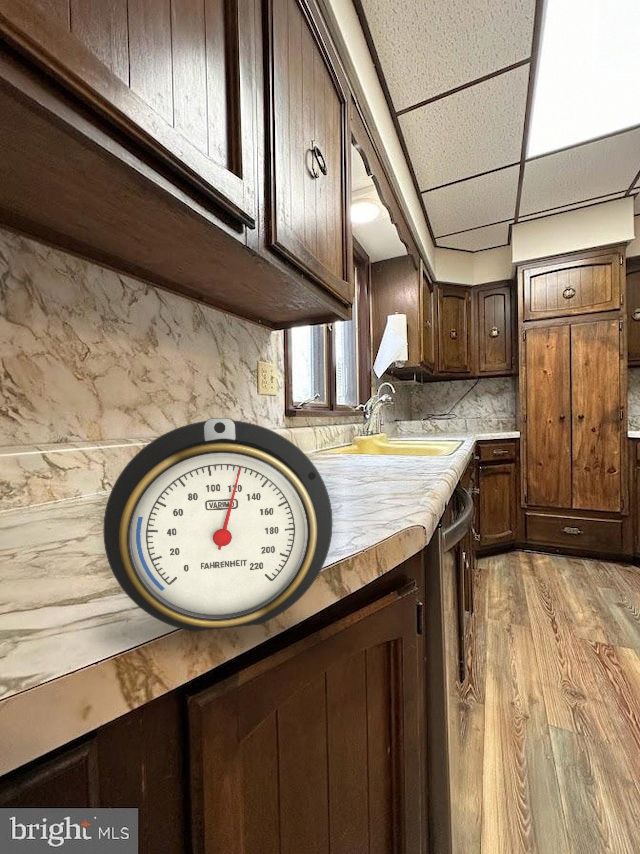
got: 120 °F
